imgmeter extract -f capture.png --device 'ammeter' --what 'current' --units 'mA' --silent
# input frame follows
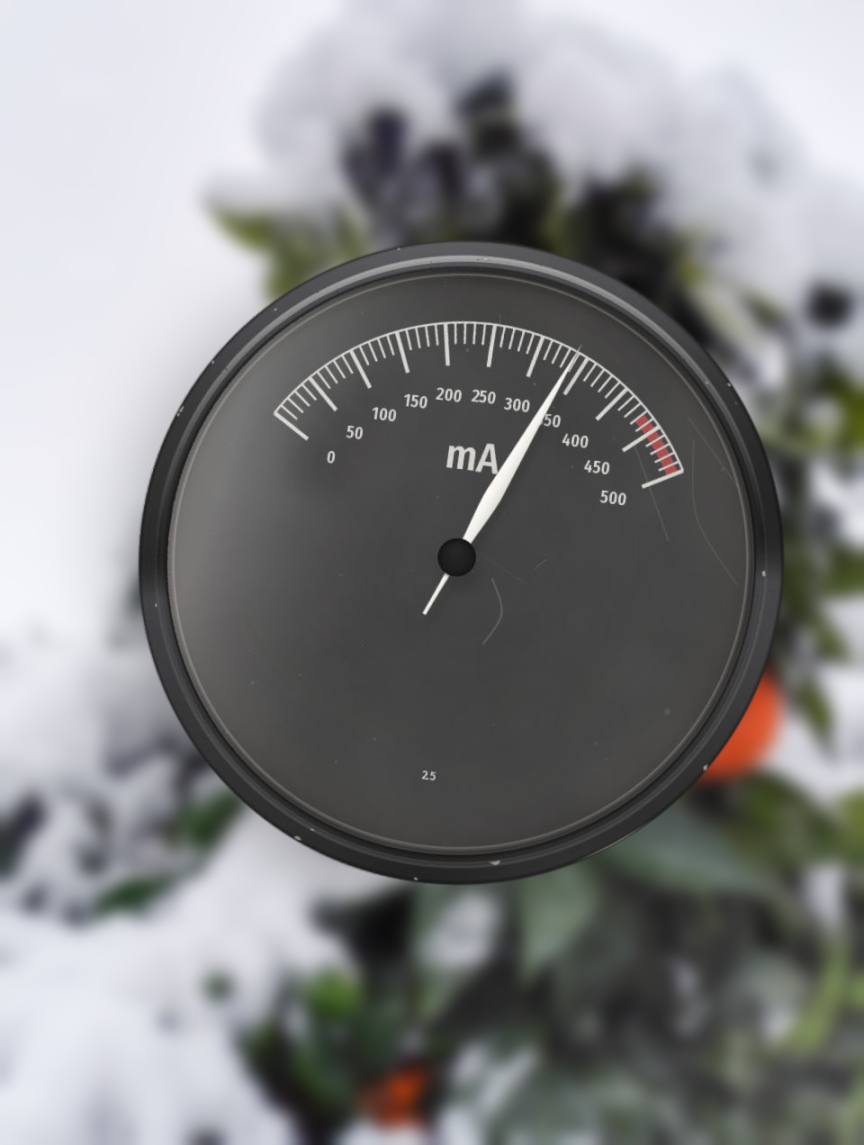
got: 340 mA
